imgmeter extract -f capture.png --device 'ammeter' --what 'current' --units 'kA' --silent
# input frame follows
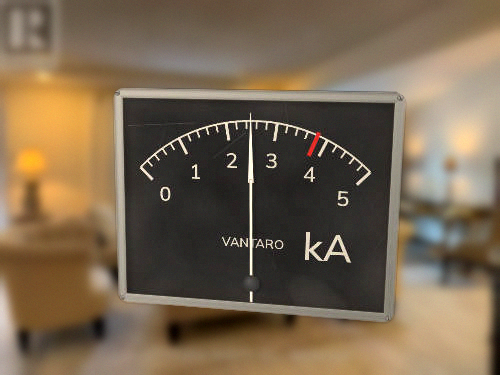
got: 2.5 kA
